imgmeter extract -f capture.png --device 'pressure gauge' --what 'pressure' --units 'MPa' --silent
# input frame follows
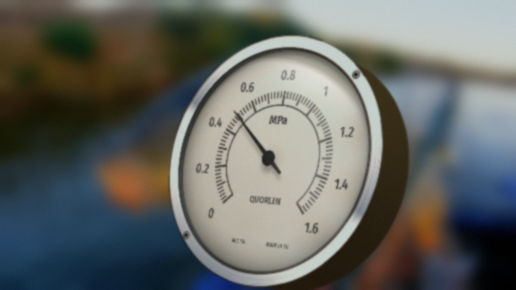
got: 0.5 MPa
